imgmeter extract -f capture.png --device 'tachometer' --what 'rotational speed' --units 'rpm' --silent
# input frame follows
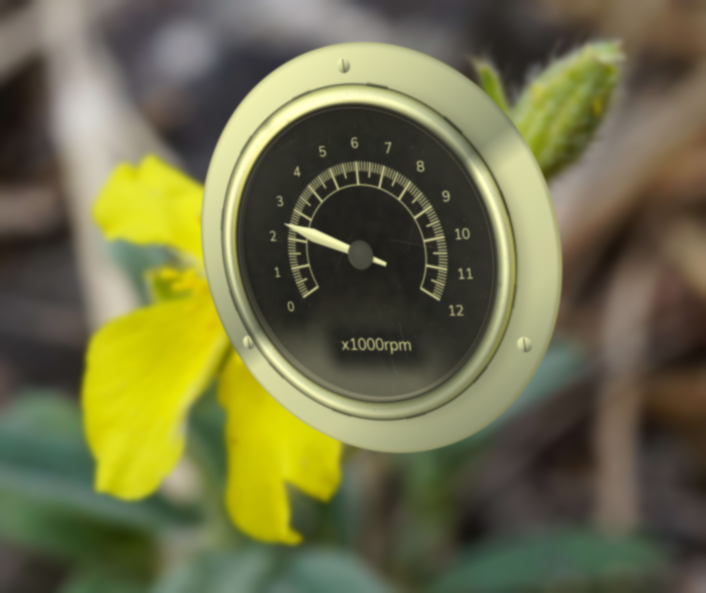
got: 2500 rpm
